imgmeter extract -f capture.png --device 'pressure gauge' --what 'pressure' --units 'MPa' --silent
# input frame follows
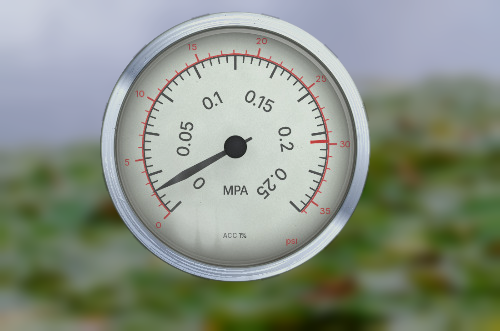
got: 0.015 MPa
